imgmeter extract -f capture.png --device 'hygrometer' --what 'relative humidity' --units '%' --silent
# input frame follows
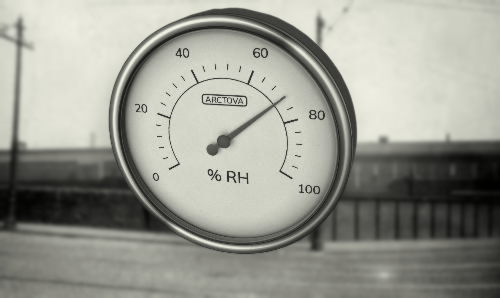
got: 72 %
